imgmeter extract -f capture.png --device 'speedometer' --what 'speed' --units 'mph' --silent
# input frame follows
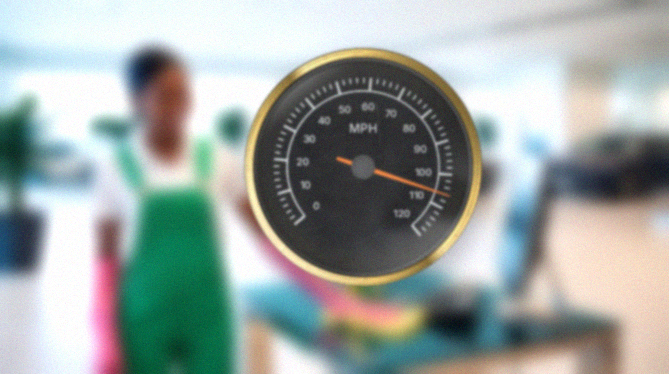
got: 106 mph
